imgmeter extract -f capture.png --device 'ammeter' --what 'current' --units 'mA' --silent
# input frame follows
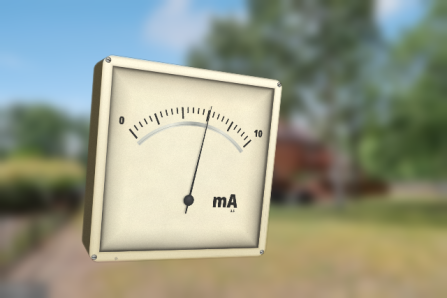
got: 6 mA
